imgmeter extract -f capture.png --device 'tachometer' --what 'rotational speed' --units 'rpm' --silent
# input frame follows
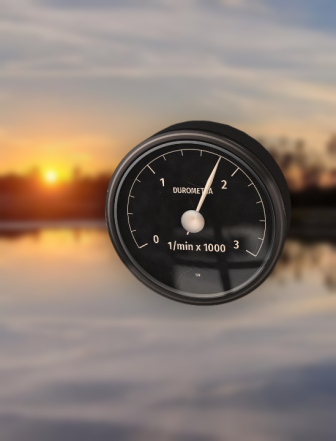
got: 1800 rpm
